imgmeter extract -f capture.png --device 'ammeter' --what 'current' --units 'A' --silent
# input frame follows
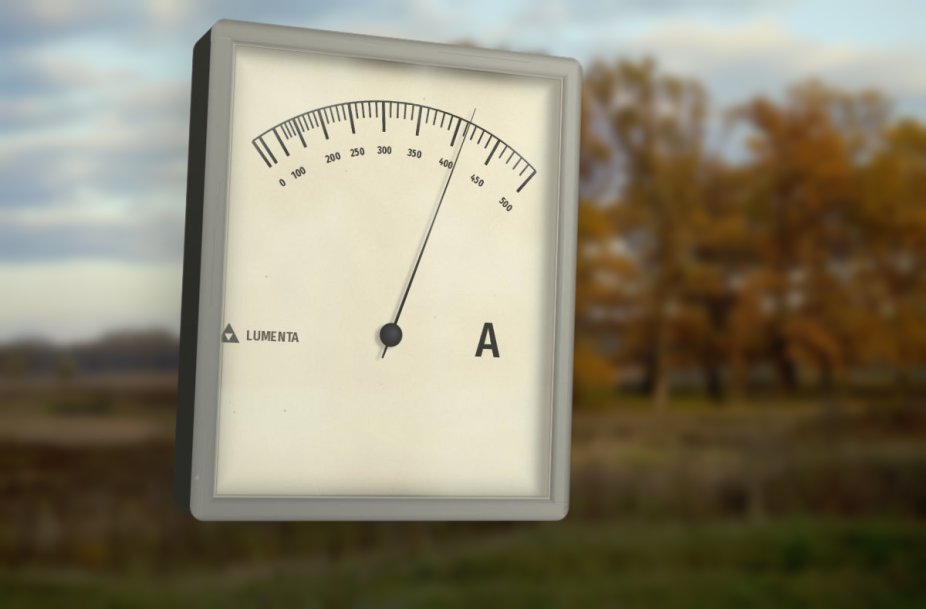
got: 410 A
